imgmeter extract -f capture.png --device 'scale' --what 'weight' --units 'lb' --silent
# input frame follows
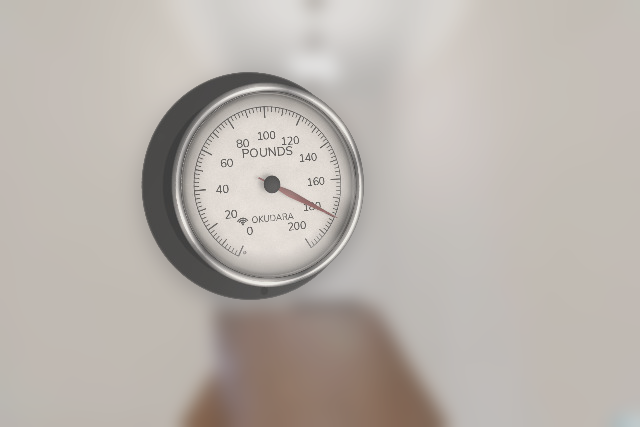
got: 180 lb
